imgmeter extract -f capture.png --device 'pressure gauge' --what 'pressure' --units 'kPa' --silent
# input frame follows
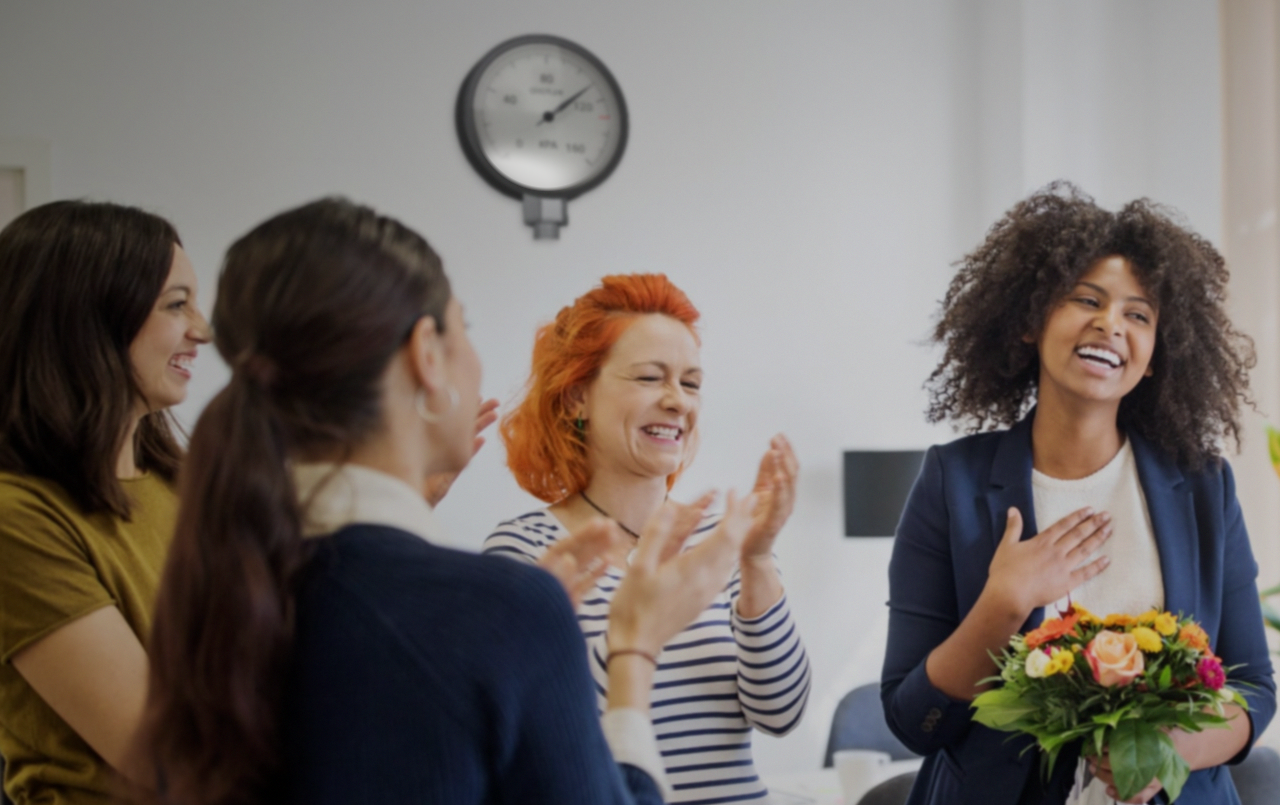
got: 110 kPa
